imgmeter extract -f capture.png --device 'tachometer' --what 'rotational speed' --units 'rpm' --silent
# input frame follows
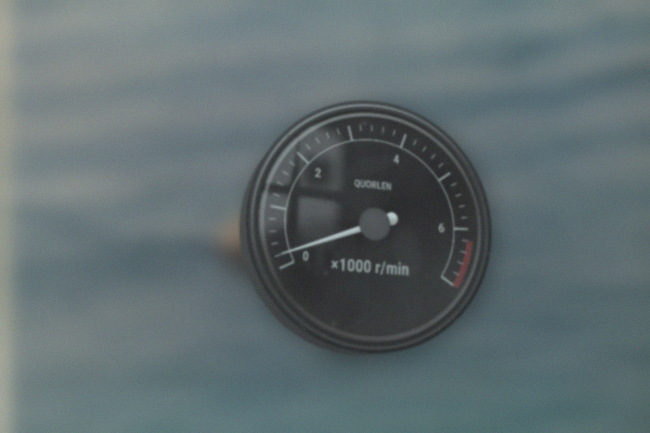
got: 200 rpm
